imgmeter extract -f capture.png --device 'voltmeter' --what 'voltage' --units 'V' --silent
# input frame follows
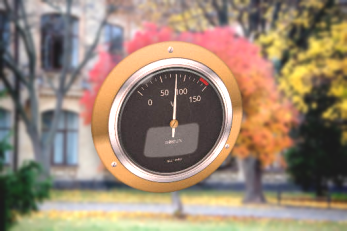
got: 80 V
